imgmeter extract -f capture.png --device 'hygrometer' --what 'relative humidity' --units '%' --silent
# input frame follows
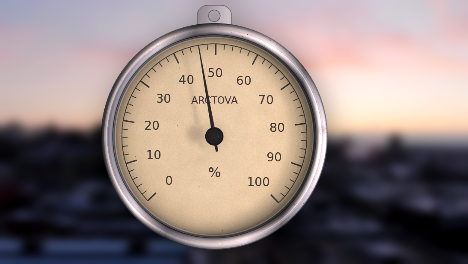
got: 46 %
